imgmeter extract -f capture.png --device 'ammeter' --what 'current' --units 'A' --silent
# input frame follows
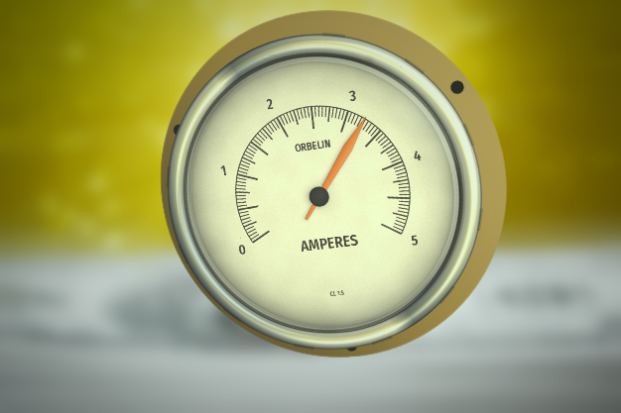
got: 3.25 A
